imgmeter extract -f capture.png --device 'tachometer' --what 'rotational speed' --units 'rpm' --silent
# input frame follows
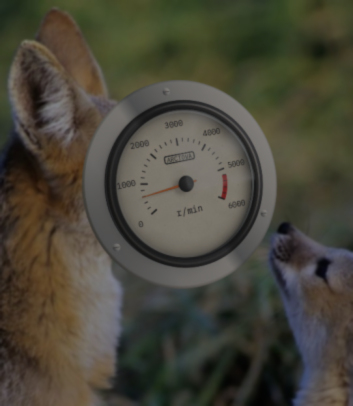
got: 600 rpm
